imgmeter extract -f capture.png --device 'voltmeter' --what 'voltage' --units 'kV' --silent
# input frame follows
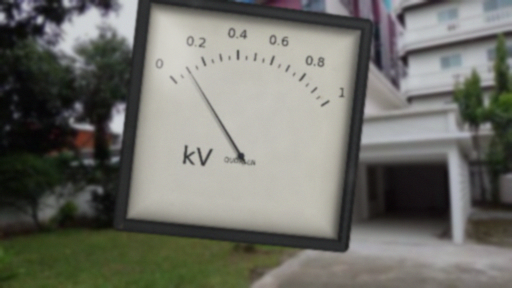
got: 0.1 kV
